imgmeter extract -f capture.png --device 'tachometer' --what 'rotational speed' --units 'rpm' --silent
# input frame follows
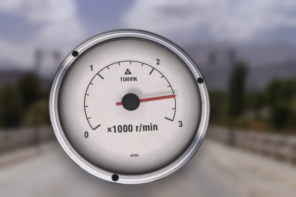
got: 2600 rpm
